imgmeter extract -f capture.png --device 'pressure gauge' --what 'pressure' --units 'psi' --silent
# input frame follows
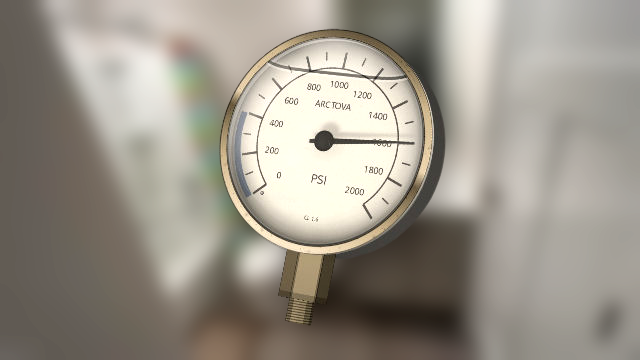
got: 1600 psi
